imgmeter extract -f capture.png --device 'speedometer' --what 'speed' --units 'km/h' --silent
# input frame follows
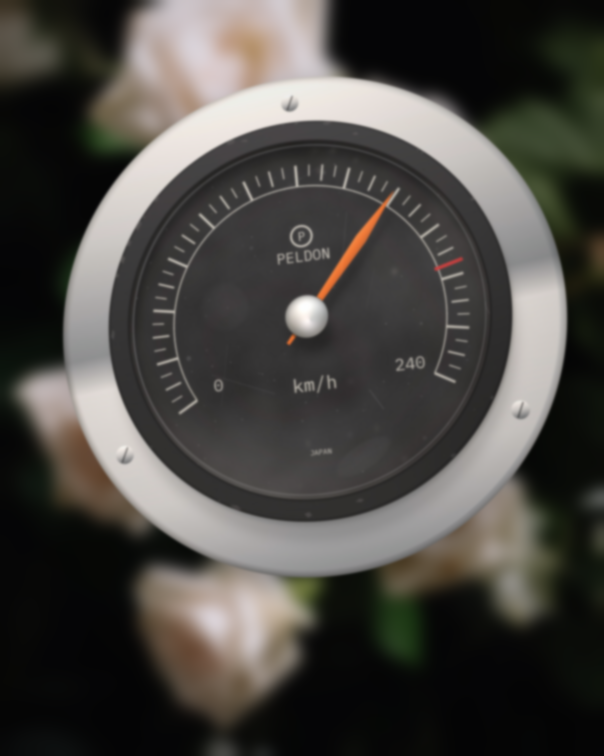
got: 160 km/h
